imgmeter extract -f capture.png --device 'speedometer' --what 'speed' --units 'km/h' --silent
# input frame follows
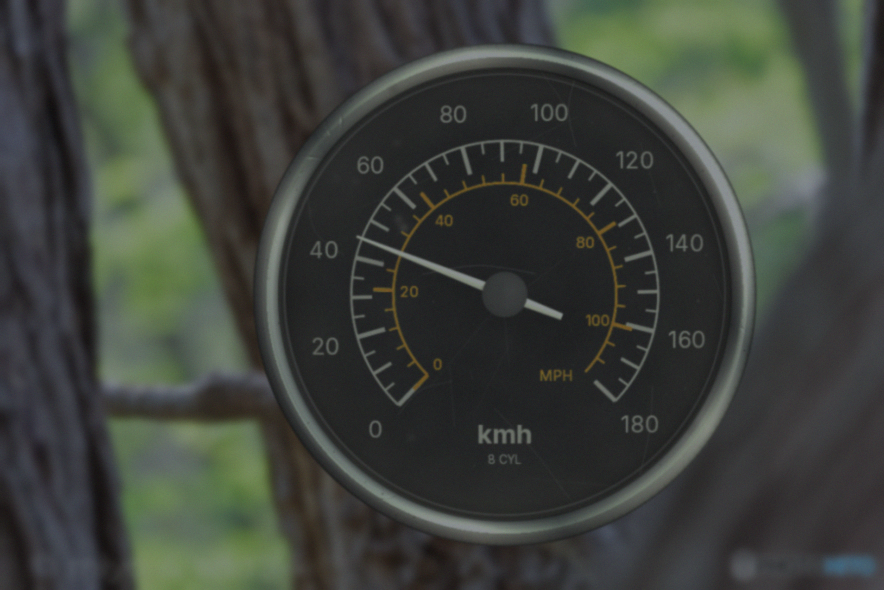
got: 45 km/h
